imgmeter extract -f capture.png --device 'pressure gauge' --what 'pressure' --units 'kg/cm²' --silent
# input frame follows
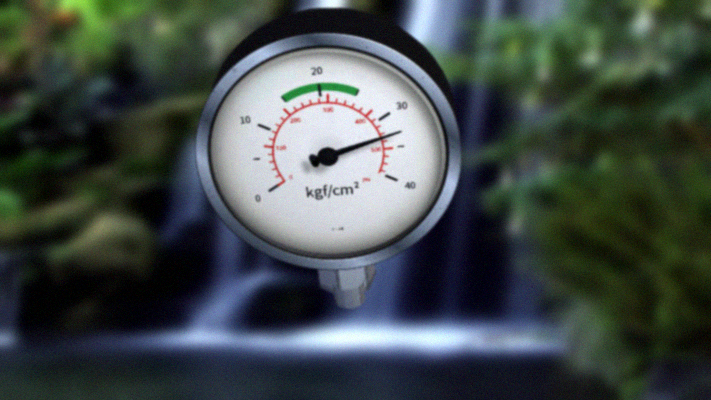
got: 32.5 kg/cm²
